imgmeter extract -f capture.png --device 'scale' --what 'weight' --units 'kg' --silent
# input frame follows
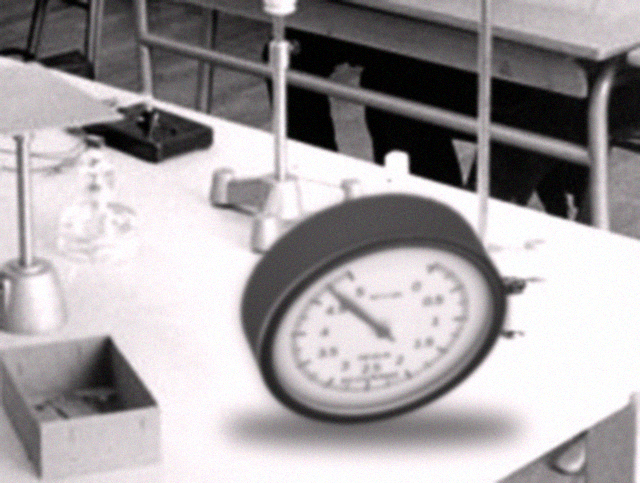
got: 4.75 kg
